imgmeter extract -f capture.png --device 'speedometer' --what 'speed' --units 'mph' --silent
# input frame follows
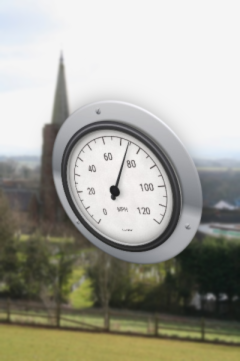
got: 75 mph
